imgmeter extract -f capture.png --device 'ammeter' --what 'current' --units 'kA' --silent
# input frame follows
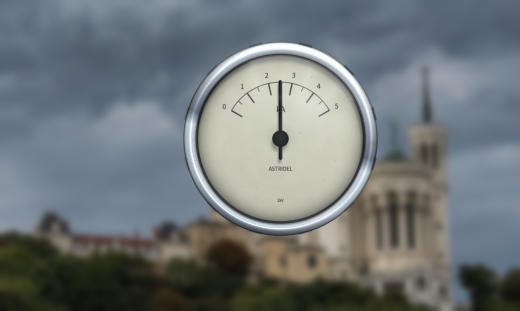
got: 2.5 kA
